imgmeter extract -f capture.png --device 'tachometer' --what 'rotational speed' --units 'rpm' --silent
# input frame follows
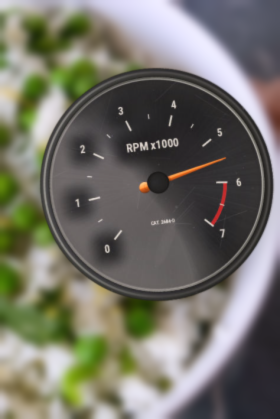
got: 5500 rpm
